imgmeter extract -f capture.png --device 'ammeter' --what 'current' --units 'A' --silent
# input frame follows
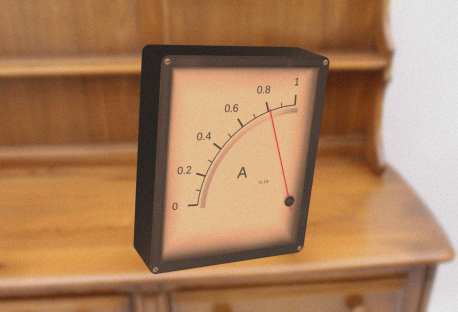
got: 0.8 A
